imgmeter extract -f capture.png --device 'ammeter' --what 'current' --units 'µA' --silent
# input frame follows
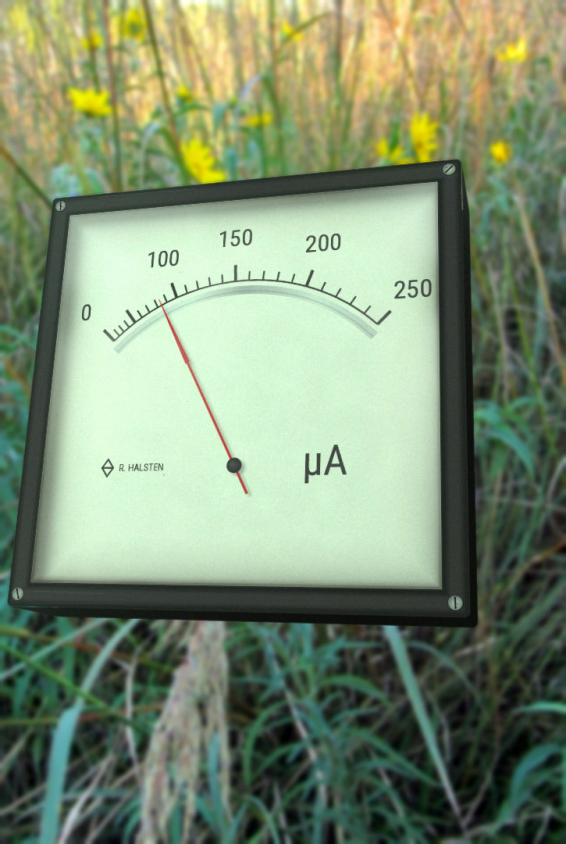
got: 85 µA
